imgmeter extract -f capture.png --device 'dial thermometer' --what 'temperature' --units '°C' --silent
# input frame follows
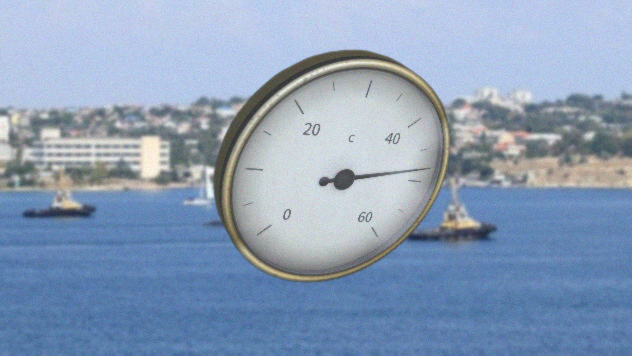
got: 47.5 °C
